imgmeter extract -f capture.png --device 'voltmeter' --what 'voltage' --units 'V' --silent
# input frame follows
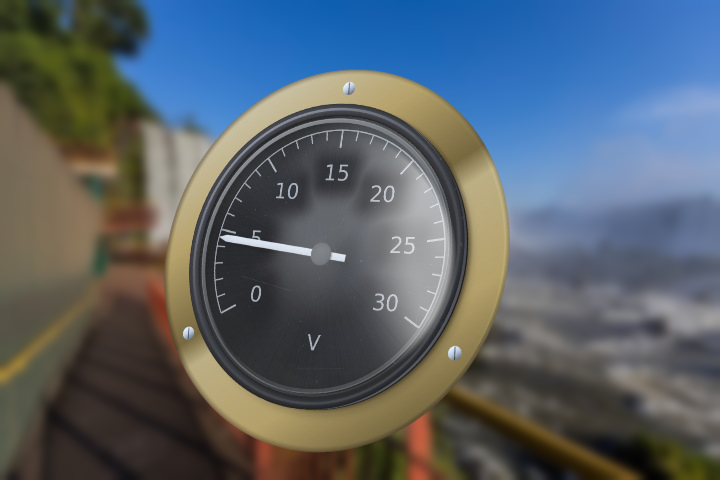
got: 4.5 V
